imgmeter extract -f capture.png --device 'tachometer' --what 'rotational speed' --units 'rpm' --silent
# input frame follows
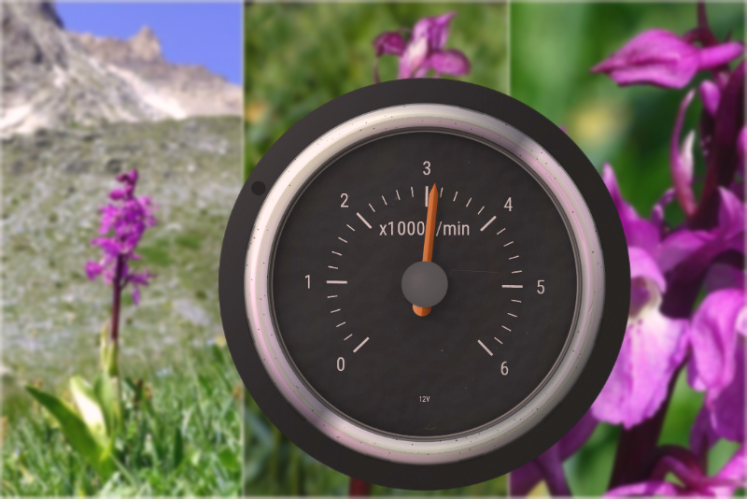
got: 3100 rpm
